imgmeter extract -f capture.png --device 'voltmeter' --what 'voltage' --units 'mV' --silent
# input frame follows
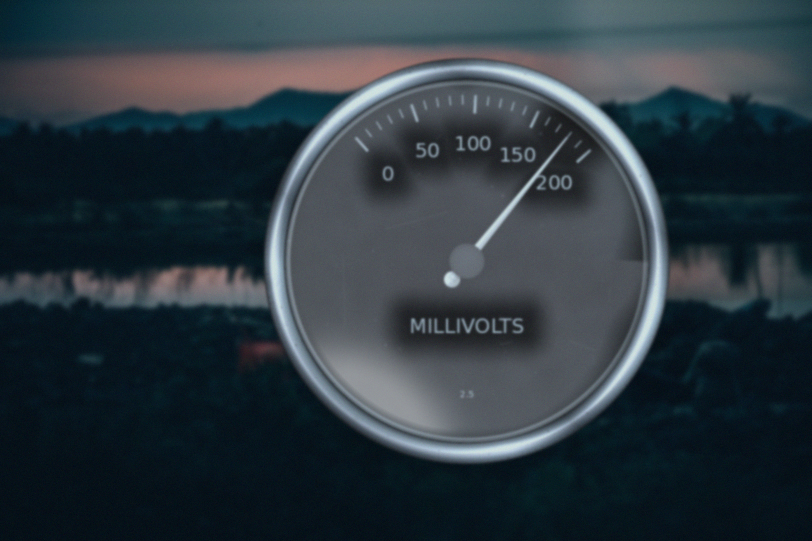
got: 180 mV
